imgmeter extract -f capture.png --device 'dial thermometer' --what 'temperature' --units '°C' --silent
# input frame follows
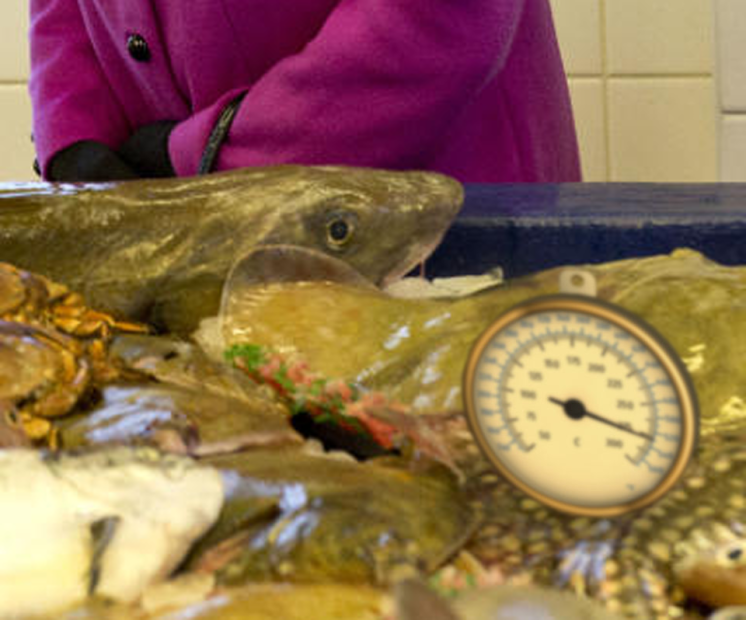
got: 275 °C
